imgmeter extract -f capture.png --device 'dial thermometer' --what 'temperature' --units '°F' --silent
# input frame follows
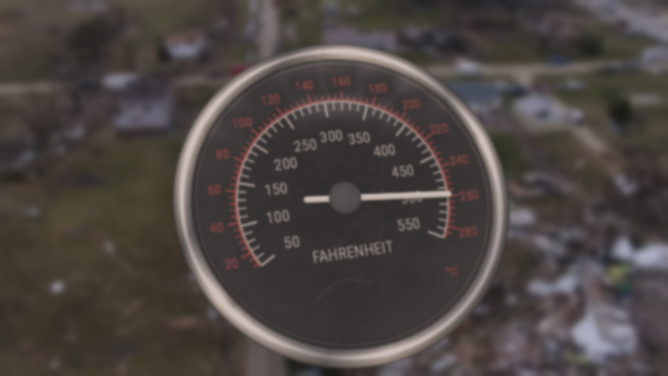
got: 500 °F
